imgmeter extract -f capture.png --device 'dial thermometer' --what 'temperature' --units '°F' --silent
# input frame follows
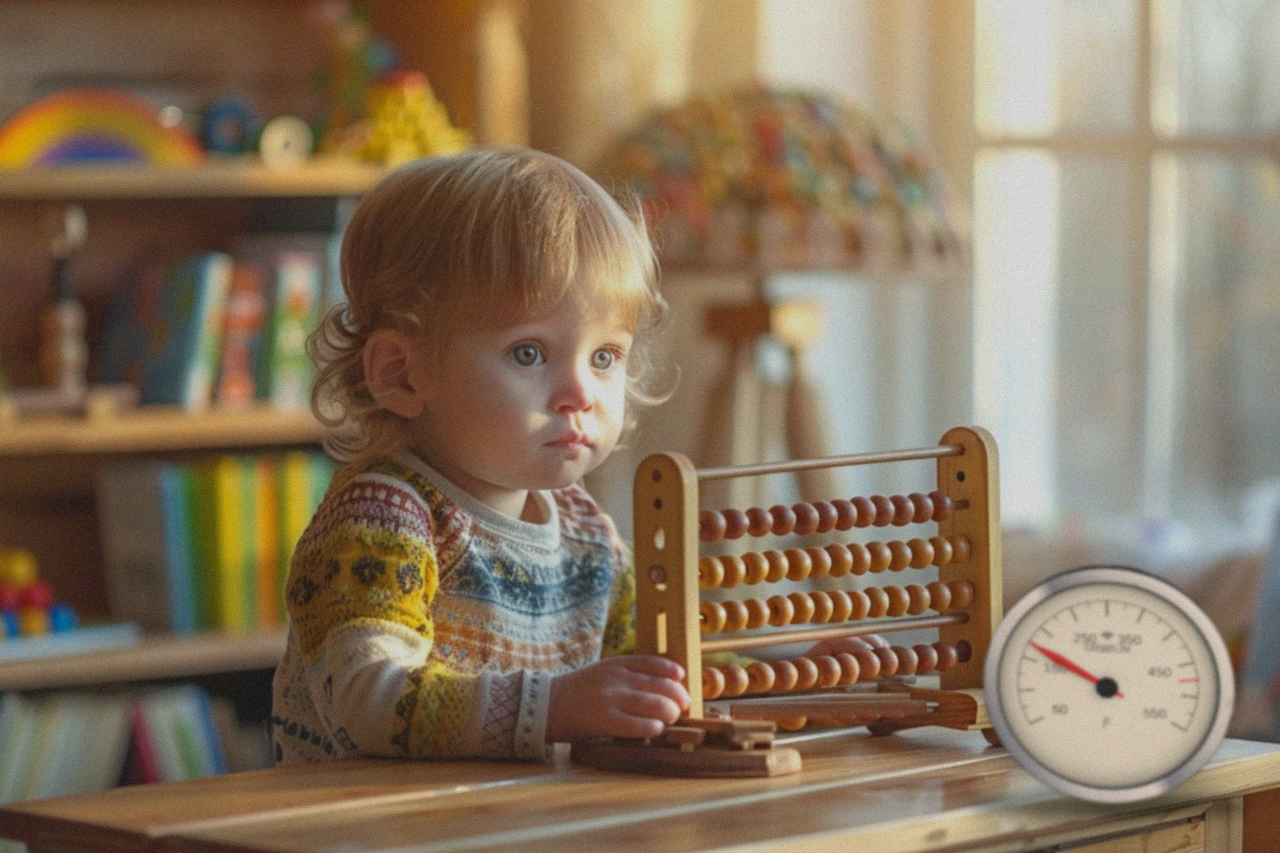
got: 175 °F
